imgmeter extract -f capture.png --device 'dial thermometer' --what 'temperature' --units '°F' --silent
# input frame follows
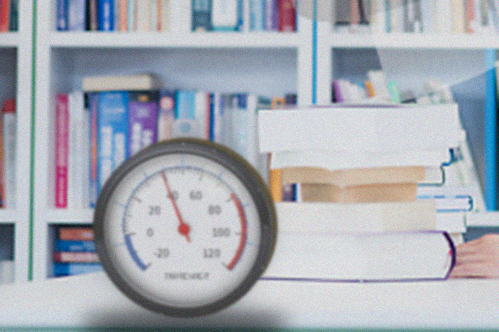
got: 40 °F
